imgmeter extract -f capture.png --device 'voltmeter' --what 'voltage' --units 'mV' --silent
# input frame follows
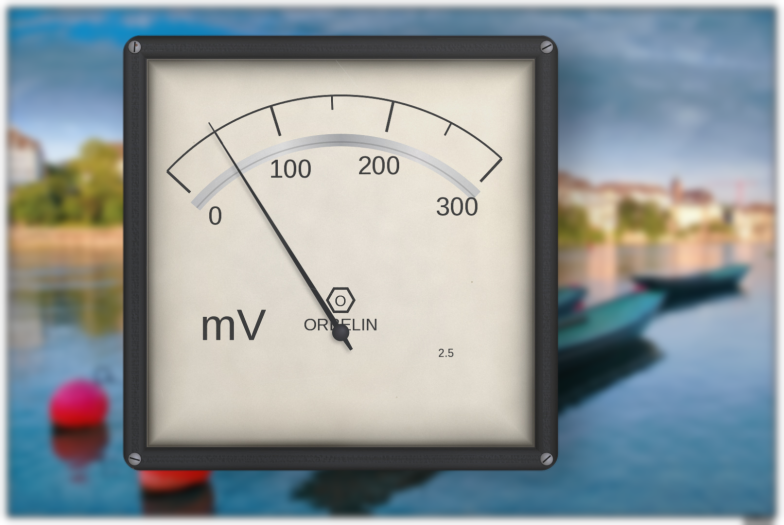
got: 50 mV
